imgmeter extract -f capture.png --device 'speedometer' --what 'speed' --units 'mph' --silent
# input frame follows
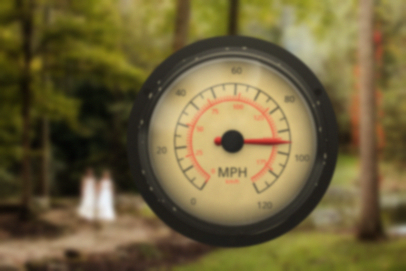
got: 95 mph
